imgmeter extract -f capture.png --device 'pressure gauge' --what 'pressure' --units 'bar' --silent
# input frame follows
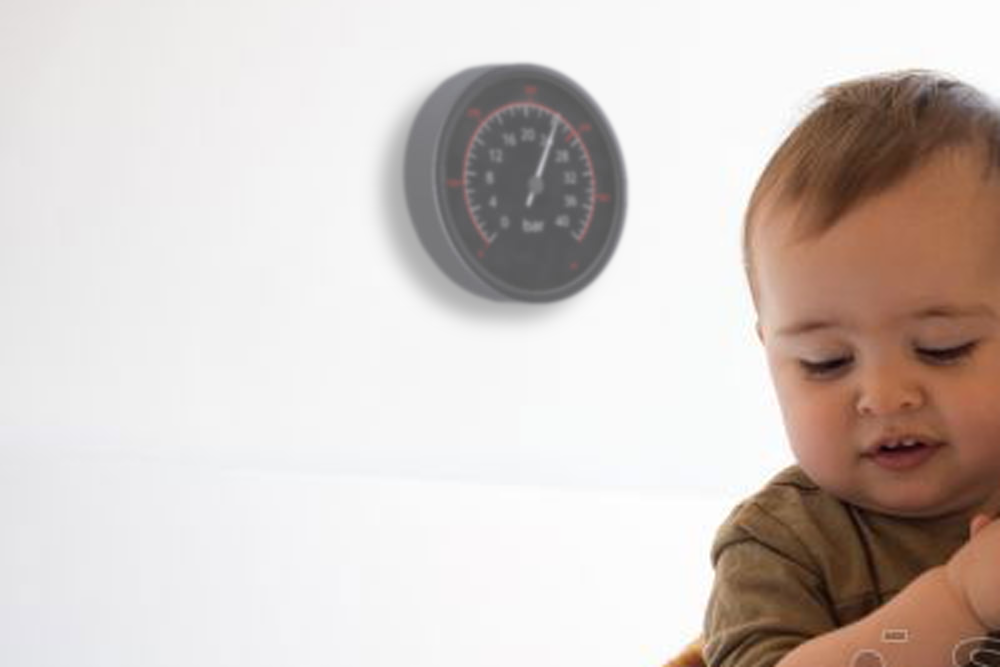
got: 24 bar
